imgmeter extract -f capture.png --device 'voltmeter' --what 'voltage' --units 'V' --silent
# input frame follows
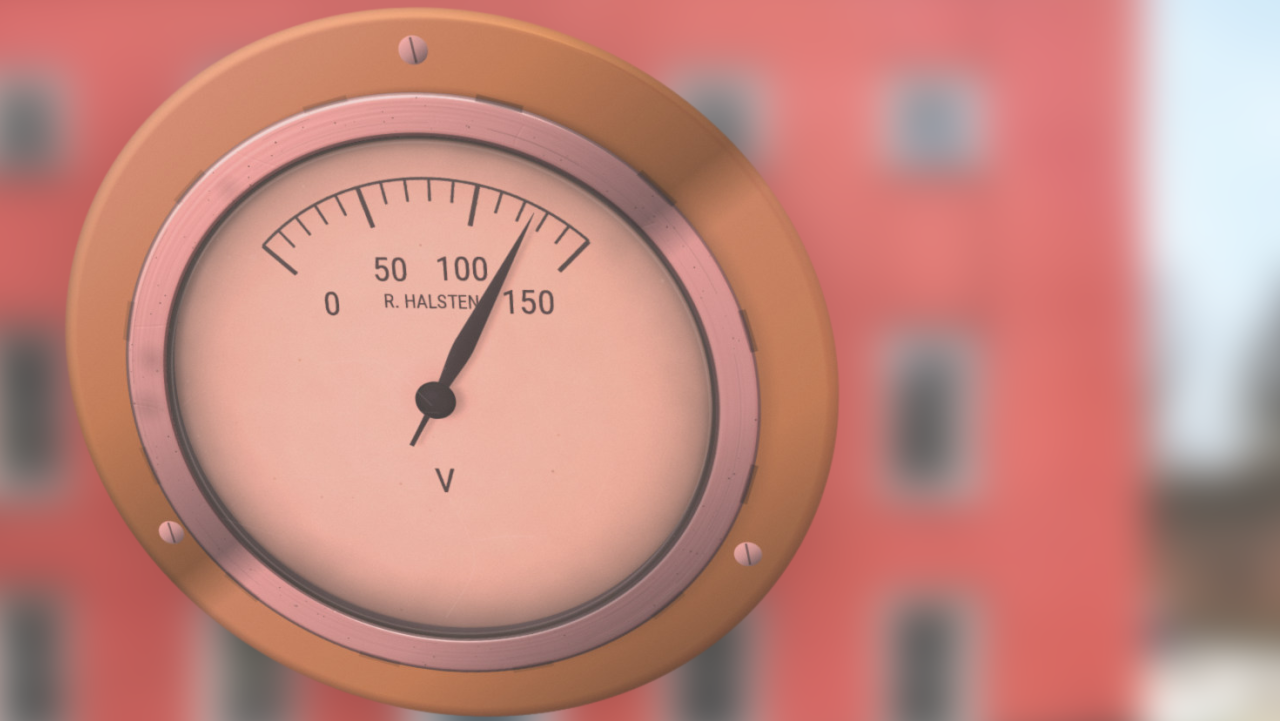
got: 125 V
